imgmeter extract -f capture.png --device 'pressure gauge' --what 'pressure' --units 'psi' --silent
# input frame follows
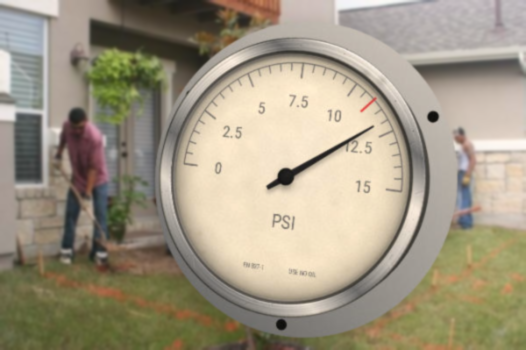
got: 12 psi
